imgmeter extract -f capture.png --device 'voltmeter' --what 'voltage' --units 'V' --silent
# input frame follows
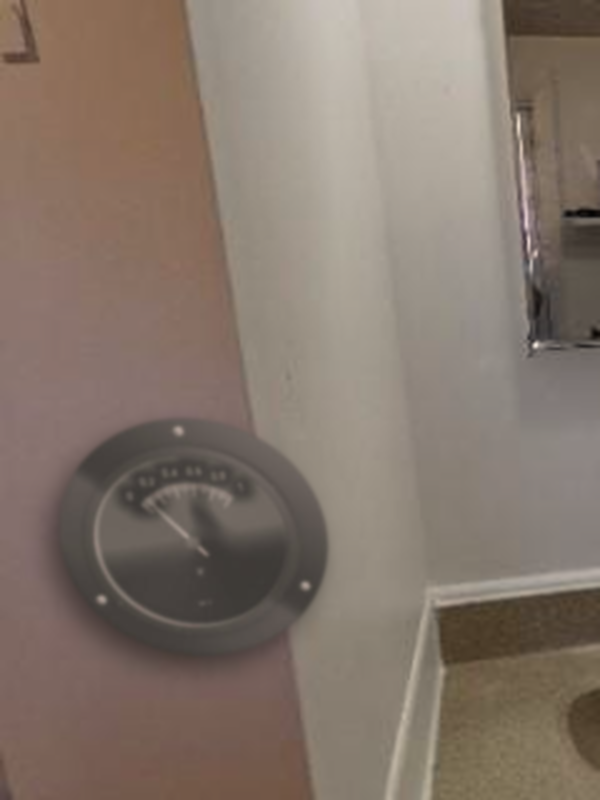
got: 0.1 V
